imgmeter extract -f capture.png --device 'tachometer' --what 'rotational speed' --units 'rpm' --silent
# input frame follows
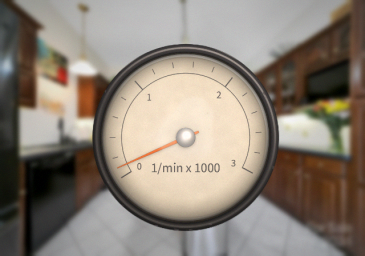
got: 100 rpm
